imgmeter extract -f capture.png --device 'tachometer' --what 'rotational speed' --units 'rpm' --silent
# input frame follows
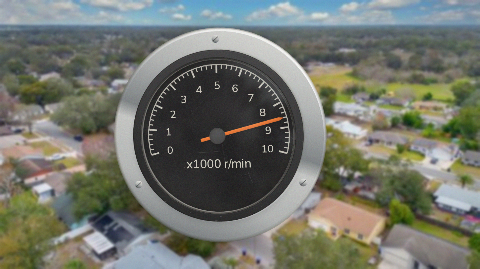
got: 8600 rpm
